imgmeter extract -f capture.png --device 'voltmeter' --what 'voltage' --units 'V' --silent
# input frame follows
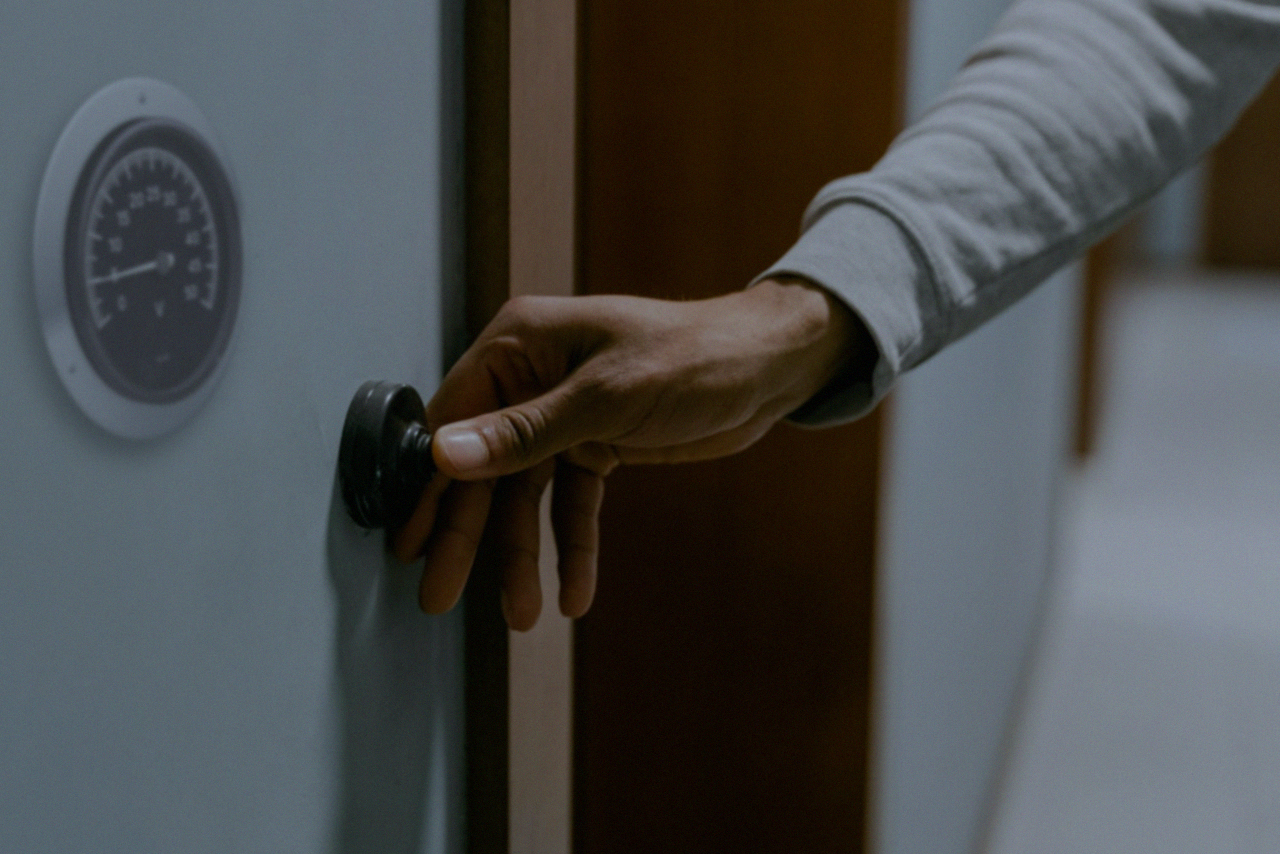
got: 5 V
